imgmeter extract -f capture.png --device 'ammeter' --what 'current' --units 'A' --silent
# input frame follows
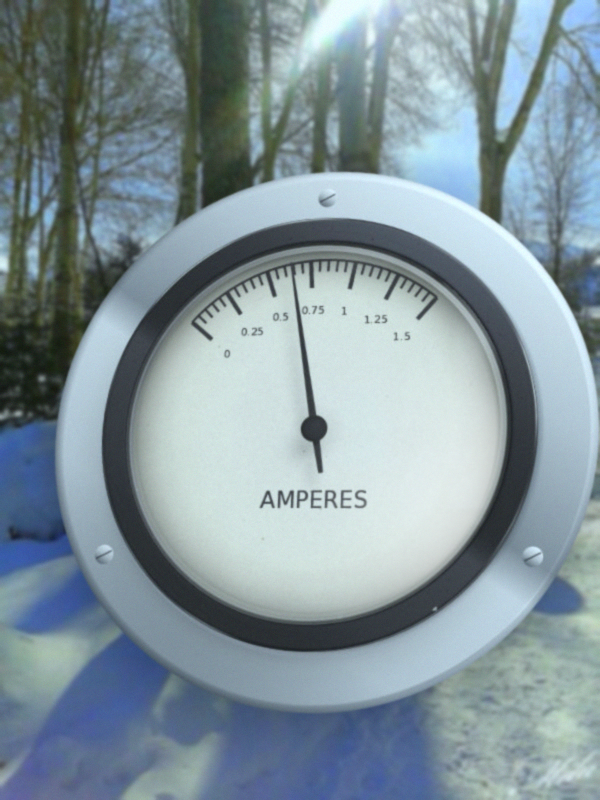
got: 0.65 A
